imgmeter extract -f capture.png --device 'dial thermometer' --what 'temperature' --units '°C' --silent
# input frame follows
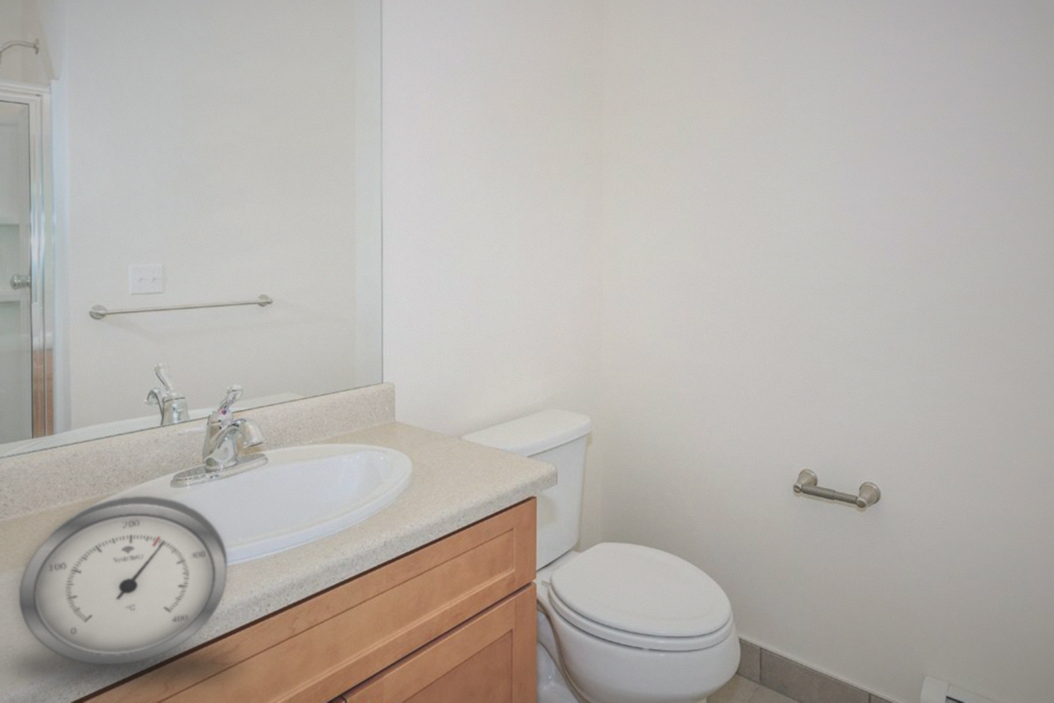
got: 250 °C
